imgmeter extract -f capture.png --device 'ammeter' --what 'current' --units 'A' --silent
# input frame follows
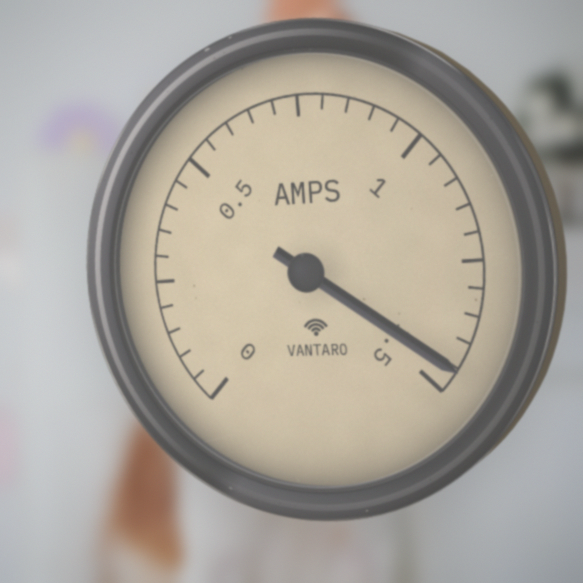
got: 1.45 A
